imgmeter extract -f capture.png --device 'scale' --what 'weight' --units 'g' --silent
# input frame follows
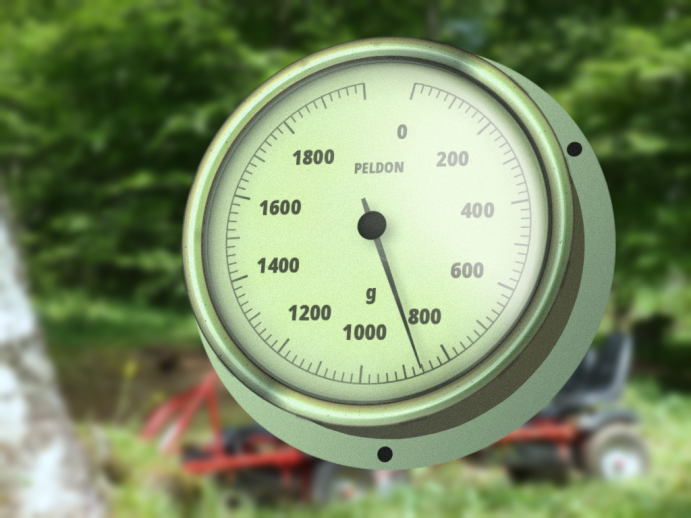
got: 860 g
